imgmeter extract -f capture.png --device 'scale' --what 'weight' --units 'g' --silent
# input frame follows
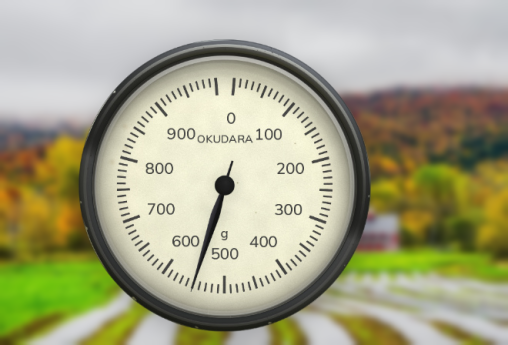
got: 550 g
